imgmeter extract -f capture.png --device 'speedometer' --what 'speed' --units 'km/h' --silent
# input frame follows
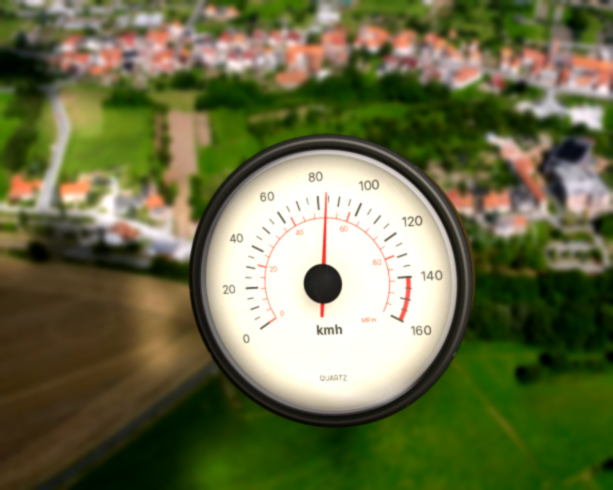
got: 85 km/h
